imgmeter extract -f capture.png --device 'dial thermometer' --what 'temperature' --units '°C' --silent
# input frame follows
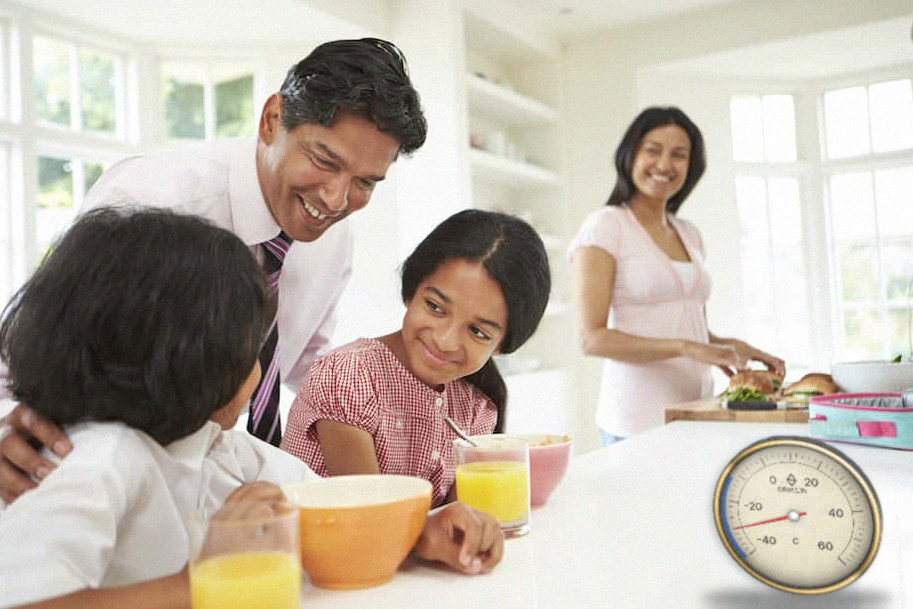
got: -30 °C
